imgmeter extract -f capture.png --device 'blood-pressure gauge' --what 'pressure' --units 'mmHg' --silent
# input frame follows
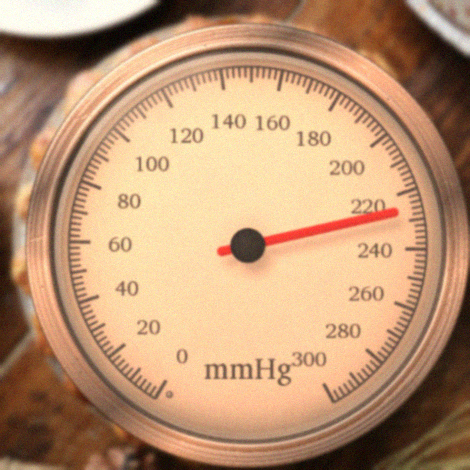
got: 226 mmHg
